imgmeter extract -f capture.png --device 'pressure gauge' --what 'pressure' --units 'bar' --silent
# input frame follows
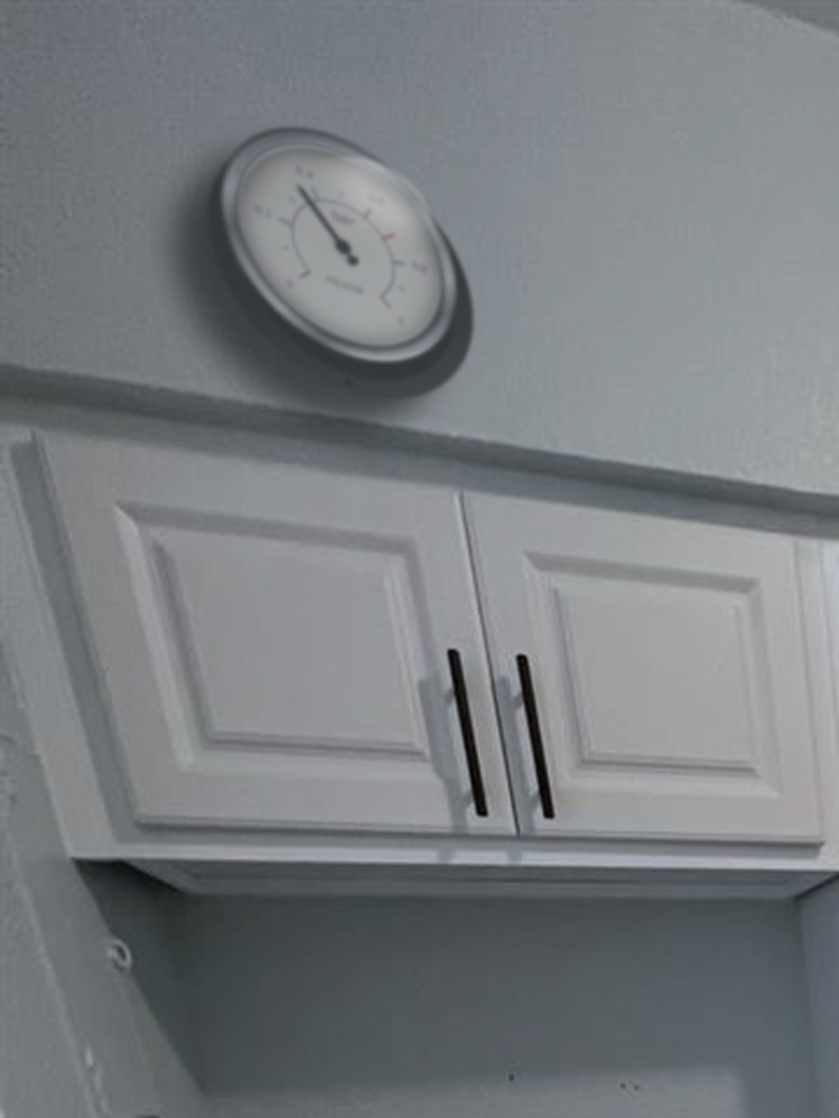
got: 0.35 bar
